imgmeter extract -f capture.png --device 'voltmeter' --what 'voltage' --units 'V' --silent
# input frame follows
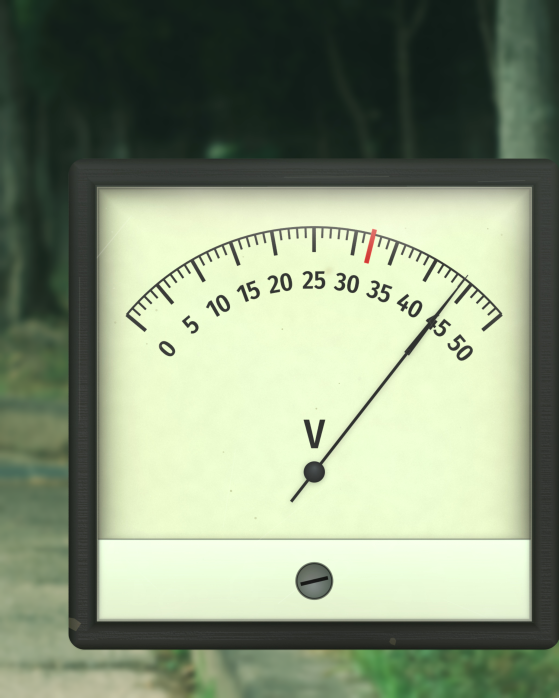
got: 44 V
